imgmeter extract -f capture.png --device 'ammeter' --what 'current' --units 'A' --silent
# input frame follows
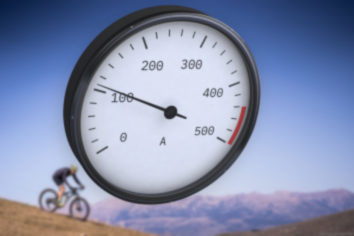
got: 110 A
